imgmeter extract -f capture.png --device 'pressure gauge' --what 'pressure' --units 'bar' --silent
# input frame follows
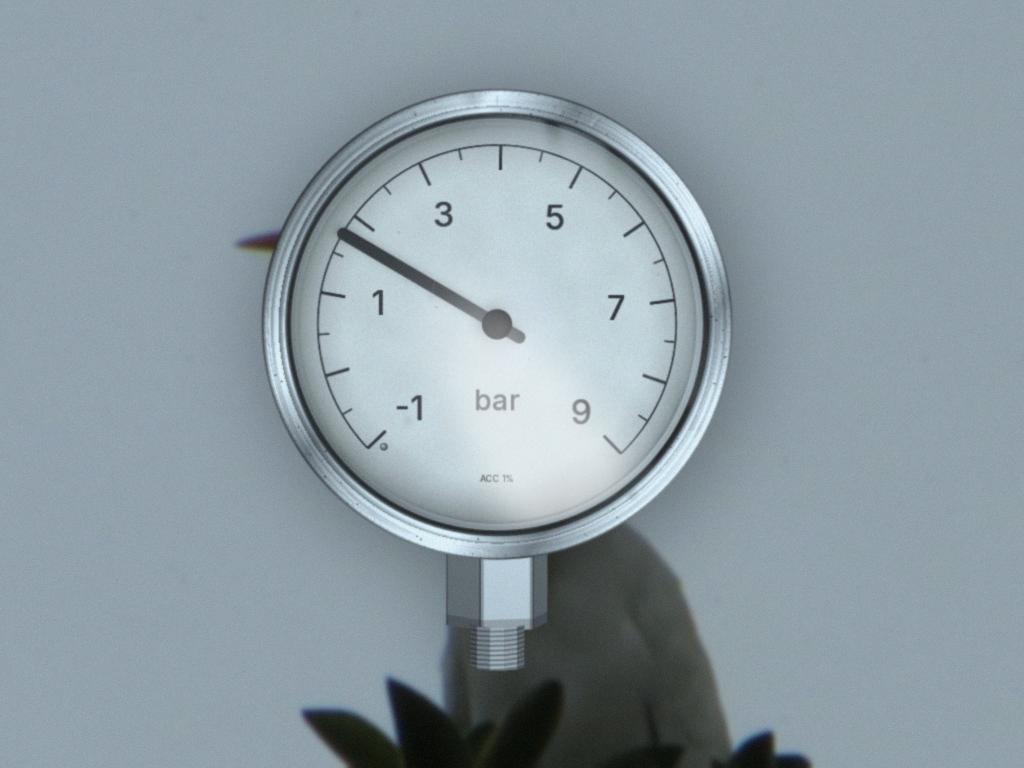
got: 1.75 bar
